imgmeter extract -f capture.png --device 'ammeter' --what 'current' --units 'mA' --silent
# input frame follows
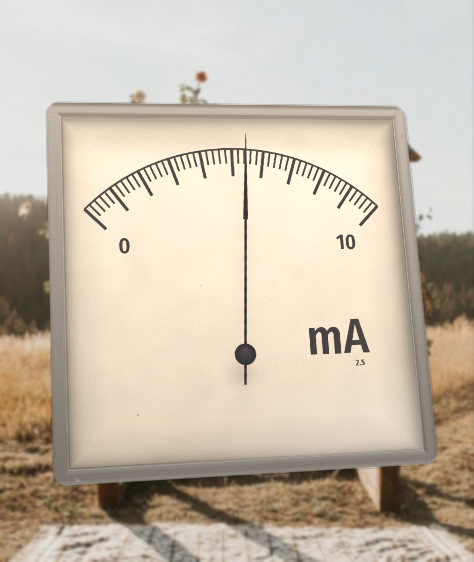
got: 5.4 mA
